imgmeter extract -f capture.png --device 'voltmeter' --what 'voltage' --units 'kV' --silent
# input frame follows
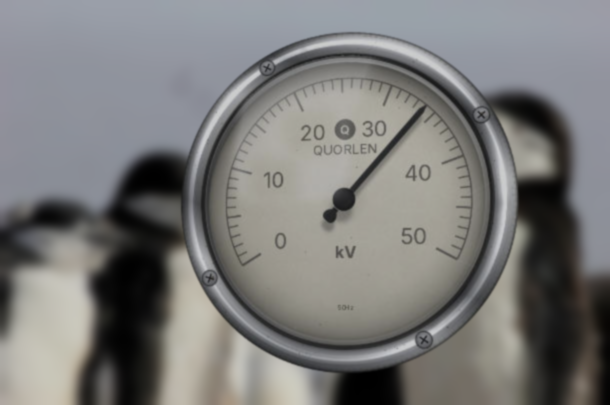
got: 34 kV
